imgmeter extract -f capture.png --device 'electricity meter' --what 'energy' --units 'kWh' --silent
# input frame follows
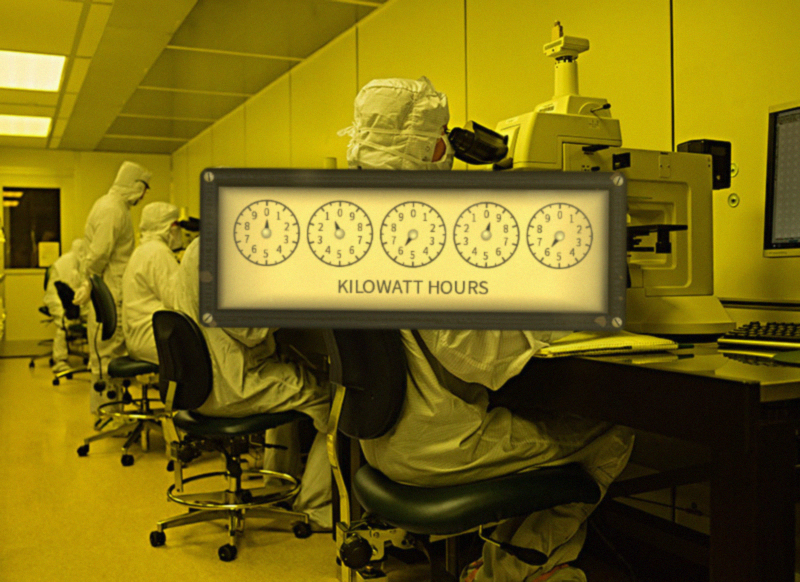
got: 596 kWh
